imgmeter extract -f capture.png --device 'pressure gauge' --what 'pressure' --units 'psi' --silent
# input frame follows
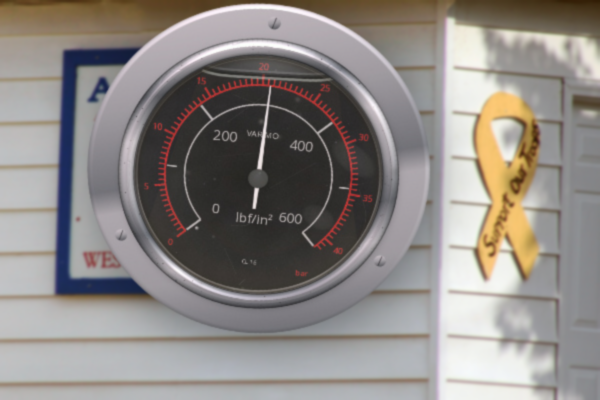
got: 300 psi
